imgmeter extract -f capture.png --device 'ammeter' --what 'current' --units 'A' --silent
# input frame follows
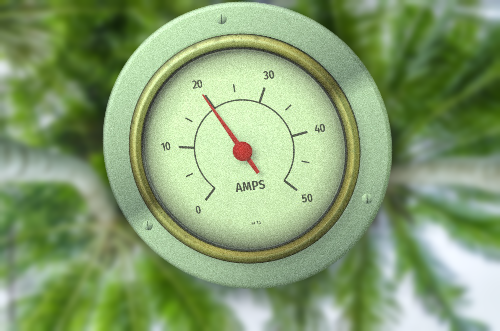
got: 20 A
